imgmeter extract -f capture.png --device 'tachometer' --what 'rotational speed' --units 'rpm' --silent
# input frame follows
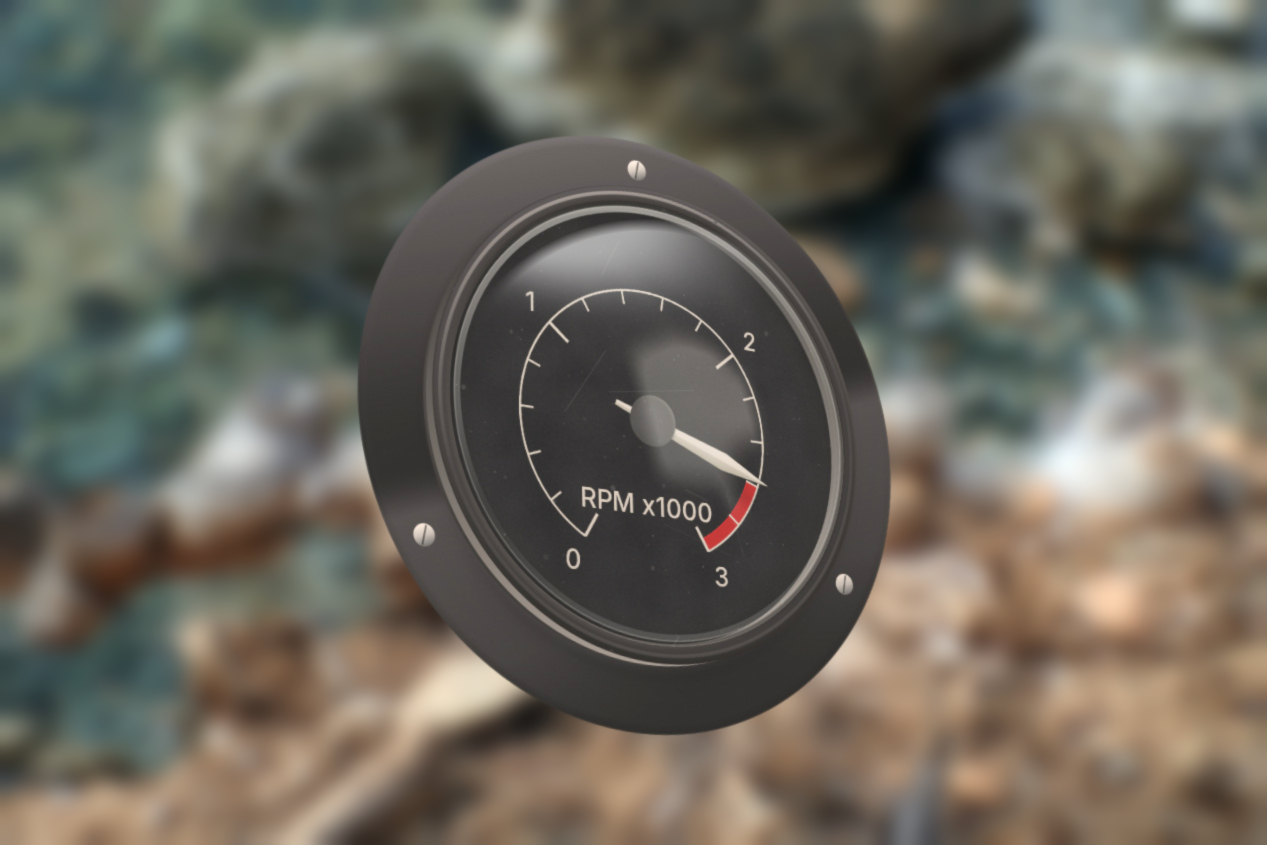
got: 2600 rpm
